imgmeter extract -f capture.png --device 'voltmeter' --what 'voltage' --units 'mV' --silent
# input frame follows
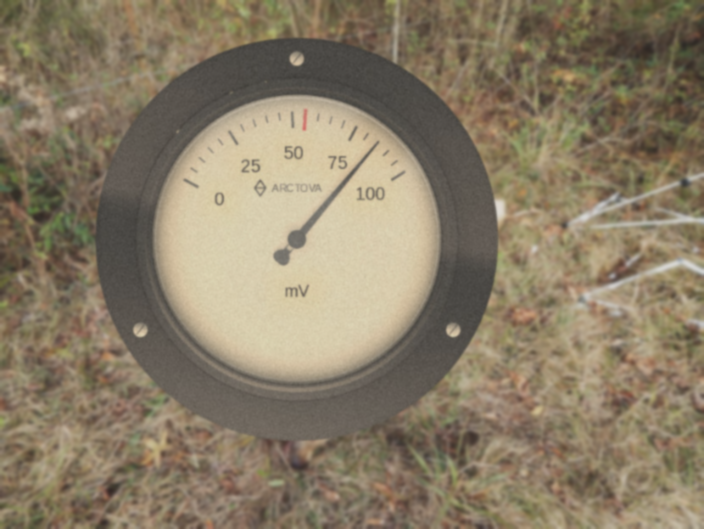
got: 85 mV
